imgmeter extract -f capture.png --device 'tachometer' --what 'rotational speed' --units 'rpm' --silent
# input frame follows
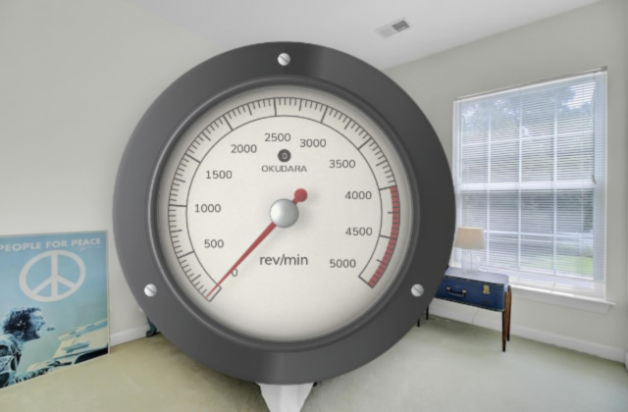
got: 50 rpm
